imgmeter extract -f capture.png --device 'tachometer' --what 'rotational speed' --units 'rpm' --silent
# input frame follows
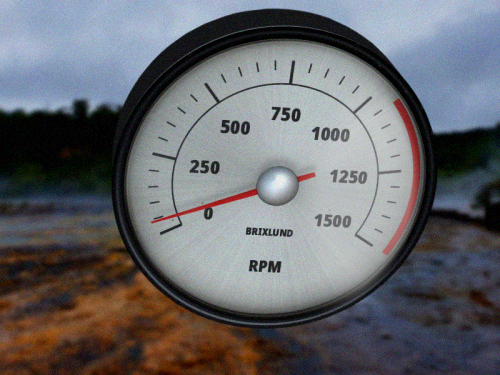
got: 50 rpm
